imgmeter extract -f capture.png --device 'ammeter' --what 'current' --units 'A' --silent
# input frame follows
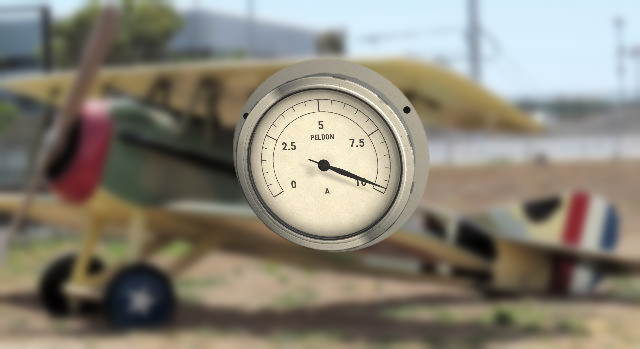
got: 9.75 A
